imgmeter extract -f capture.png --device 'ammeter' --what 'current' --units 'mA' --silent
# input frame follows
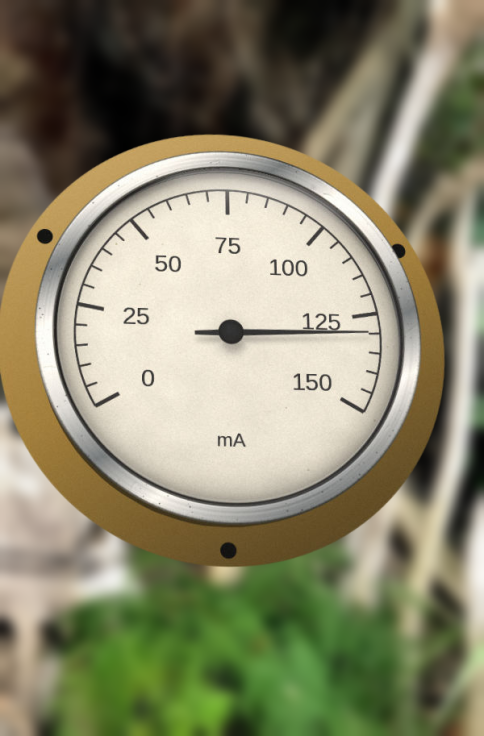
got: 130 mA
